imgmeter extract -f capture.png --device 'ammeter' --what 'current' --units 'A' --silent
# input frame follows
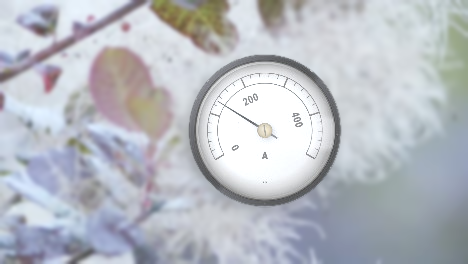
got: 130 A
